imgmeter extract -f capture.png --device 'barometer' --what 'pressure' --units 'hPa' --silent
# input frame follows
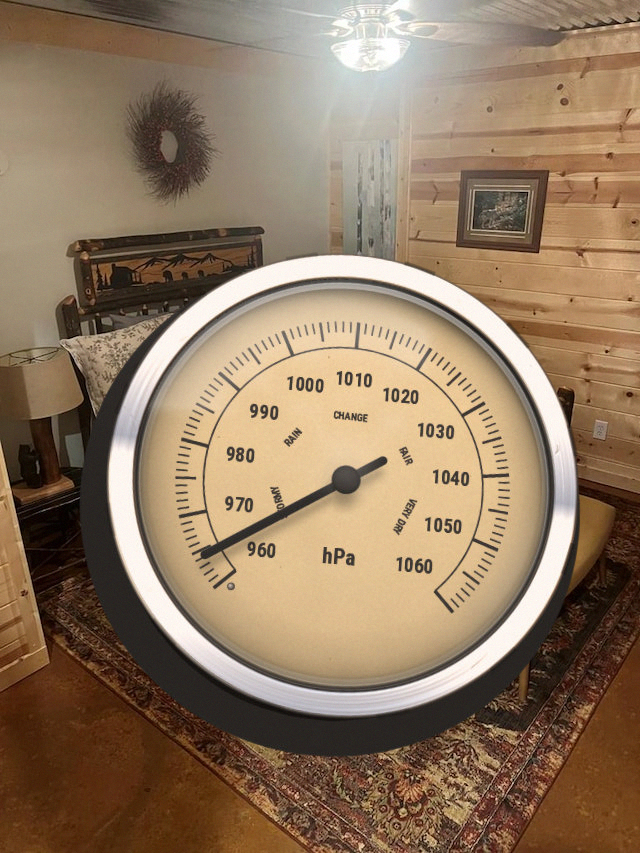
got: 964 hPa
